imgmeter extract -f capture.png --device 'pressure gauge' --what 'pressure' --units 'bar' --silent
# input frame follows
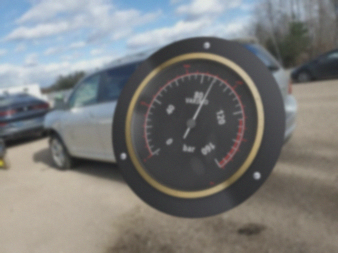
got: 90 bar
